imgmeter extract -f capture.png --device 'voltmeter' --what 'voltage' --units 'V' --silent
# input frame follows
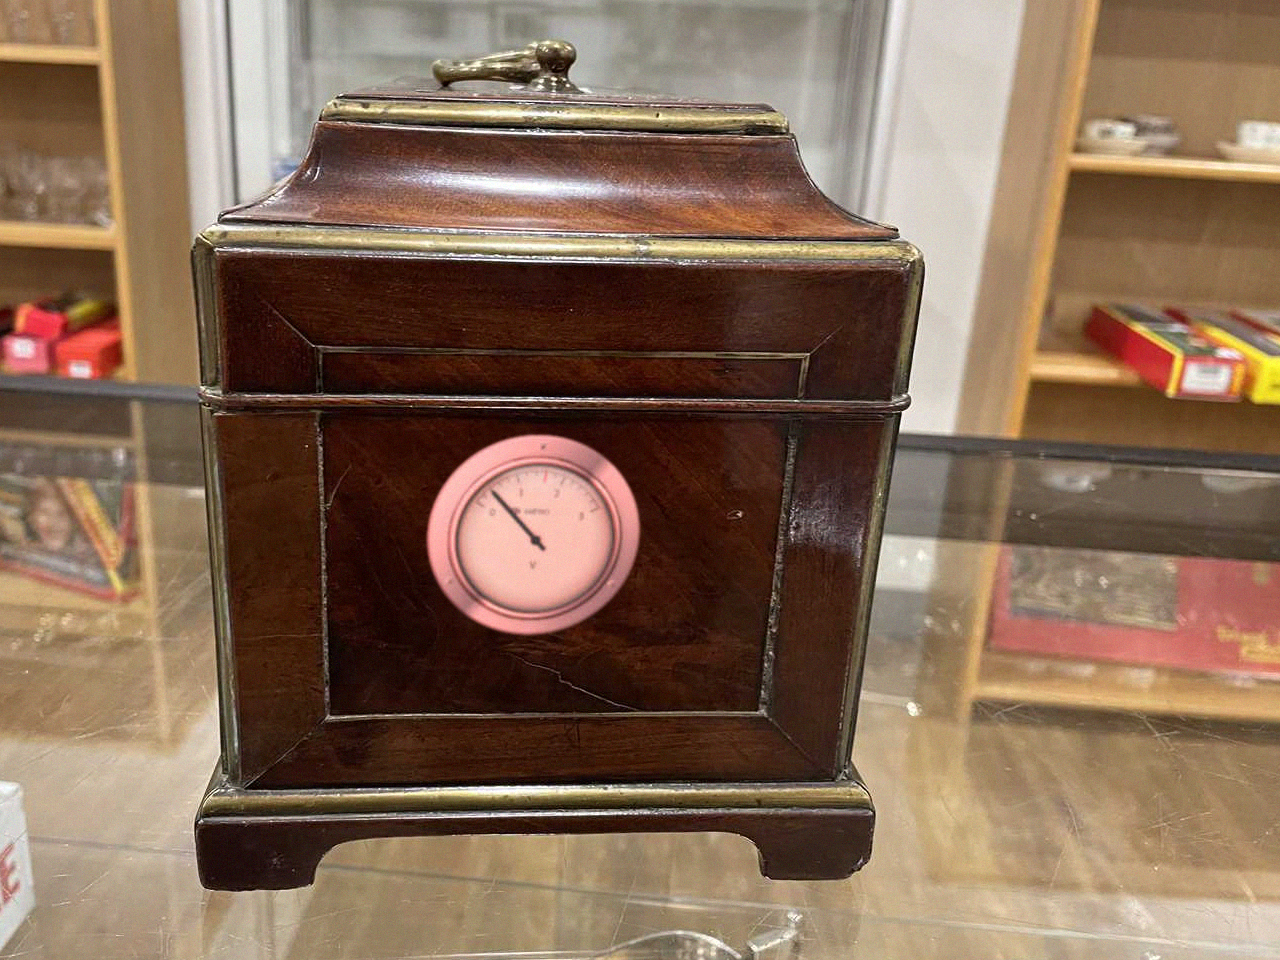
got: 0.4 V
